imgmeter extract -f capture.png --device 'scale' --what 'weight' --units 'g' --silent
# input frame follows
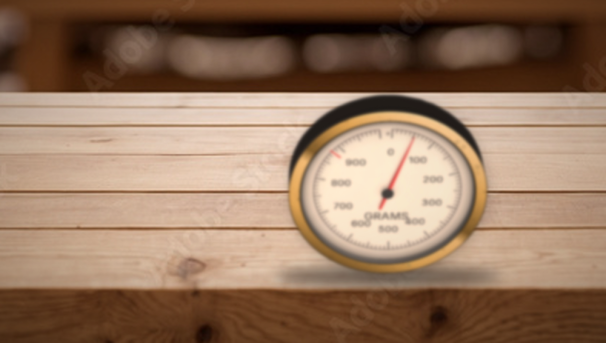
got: 50 g
